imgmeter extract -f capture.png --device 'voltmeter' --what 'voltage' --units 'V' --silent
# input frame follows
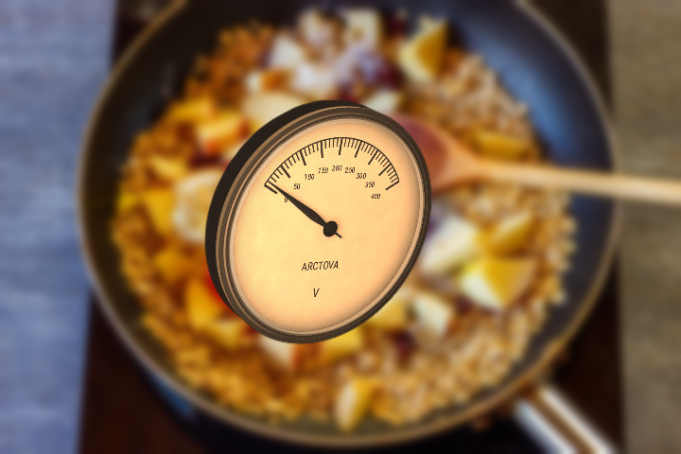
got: 10 V
